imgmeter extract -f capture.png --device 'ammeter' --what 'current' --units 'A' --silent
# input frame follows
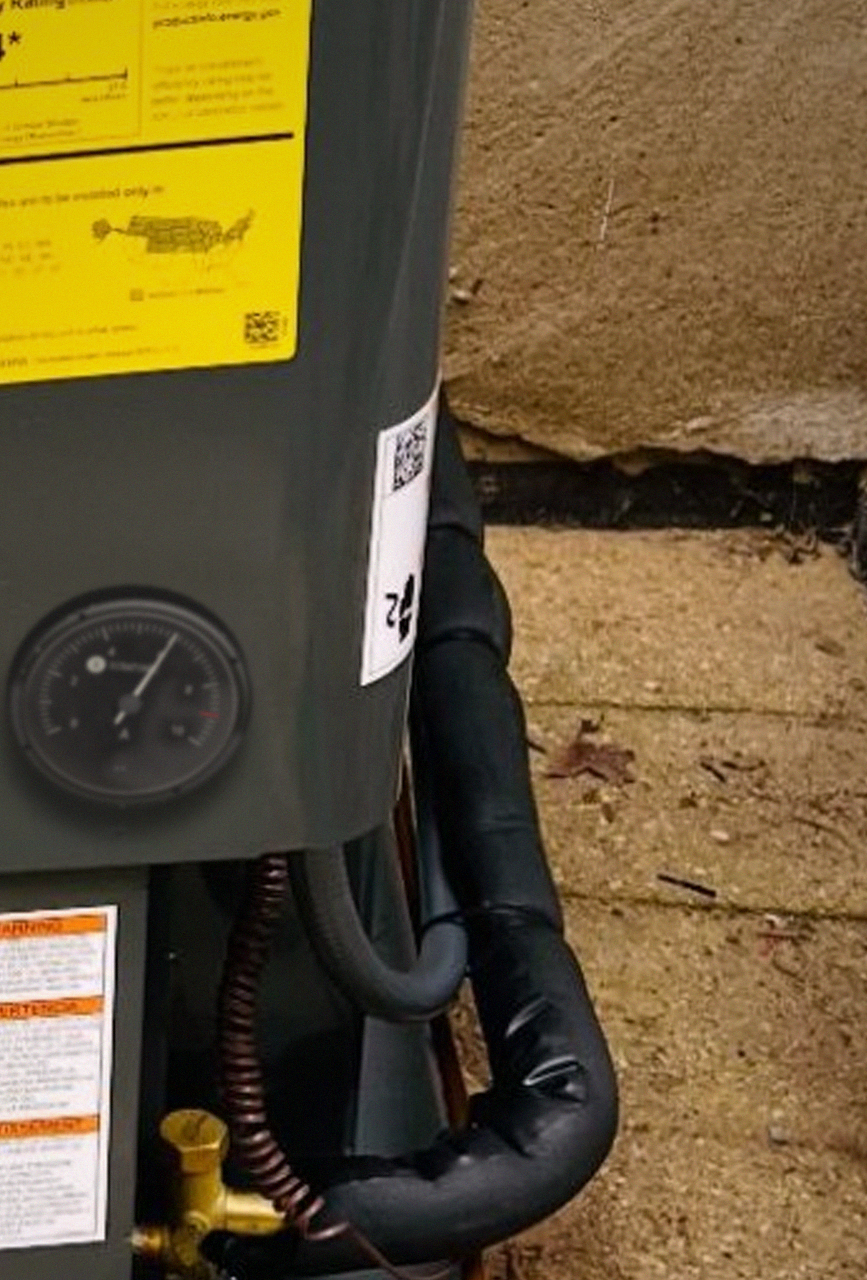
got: 6 A
